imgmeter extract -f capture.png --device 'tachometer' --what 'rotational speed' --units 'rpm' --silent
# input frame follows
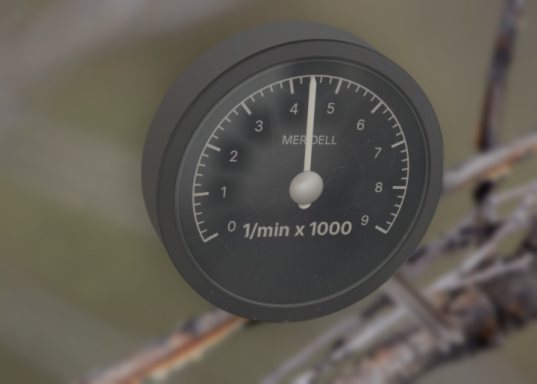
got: 4400 rpm
